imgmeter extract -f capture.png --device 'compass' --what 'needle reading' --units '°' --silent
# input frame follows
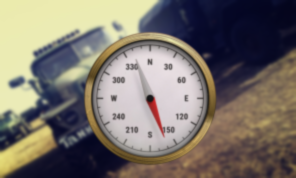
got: 160 °
